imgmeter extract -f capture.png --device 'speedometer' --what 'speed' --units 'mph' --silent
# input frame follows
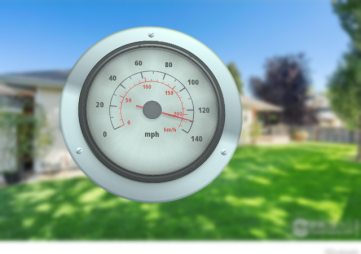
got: 130 mph
